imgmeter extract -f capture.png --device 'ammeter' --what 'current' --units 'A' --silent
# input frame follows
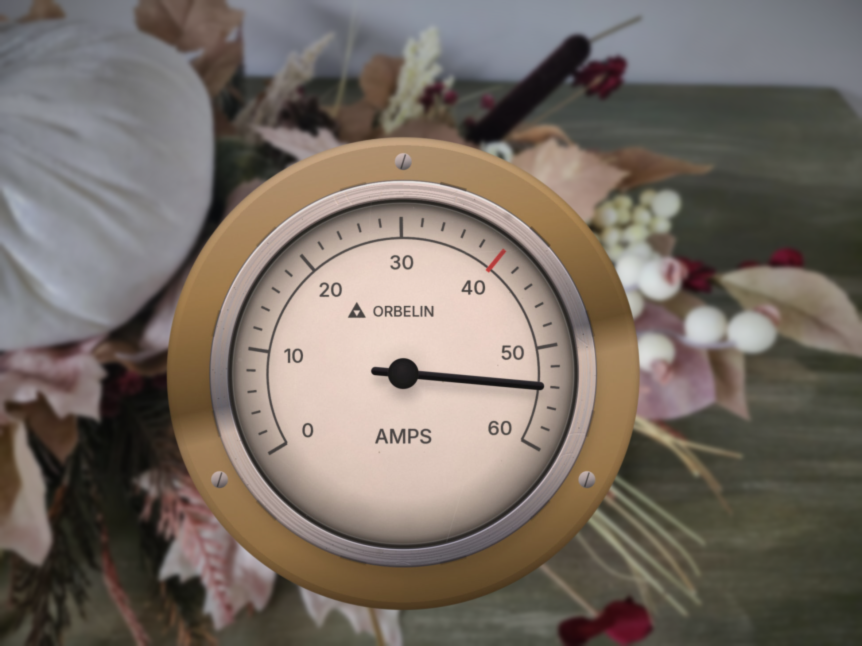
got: 54 A
